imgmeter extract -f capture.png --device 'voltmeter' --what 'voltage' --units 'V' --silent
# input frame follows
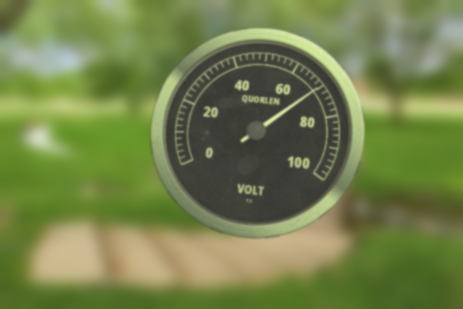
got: 70 V
